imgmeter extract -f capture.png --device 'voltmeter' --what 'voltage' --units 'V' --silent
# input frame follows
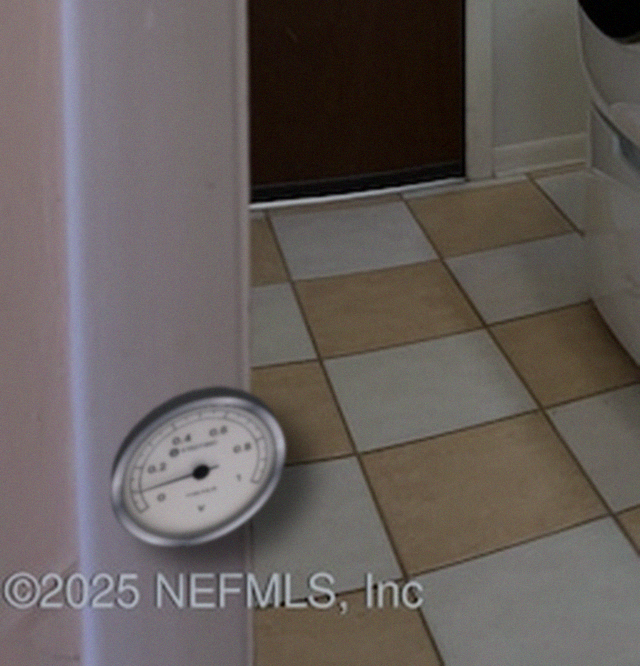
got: 0.1 V
